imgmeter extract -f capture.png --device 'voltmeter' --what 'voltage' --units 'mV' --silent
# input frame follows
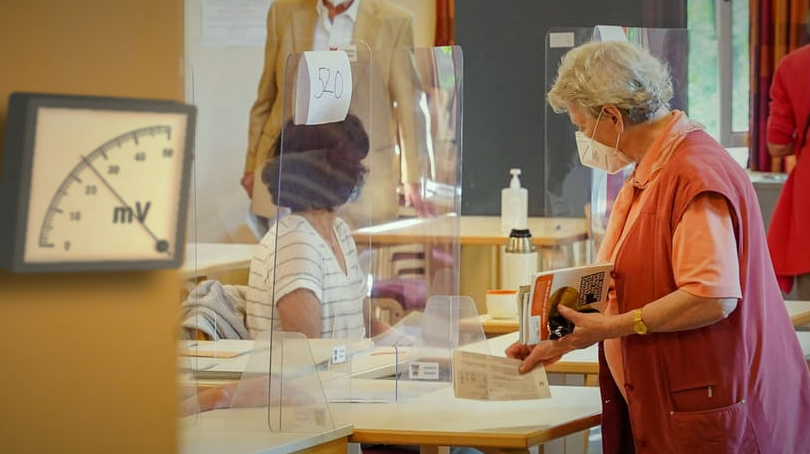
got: 25 mV
